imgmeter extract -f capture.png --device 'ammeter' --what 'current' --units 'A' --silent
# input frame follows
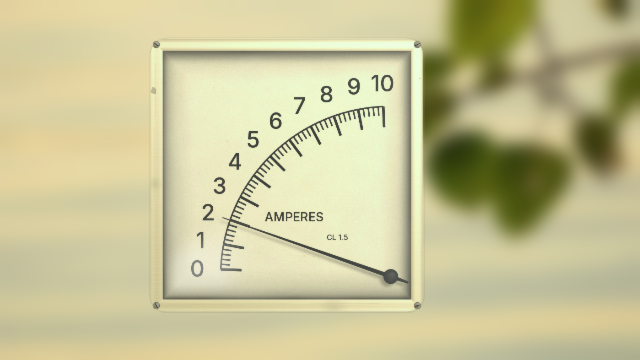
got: 2 A
